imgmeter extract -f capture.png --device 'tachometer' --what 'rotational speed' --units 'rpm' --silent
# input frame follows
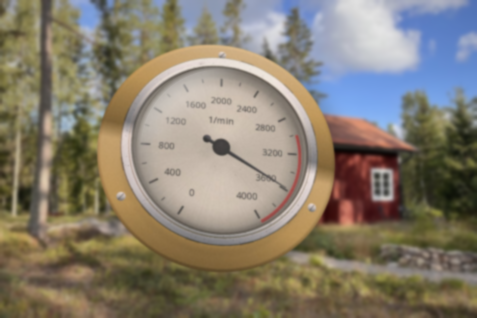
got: 3600 rpm
